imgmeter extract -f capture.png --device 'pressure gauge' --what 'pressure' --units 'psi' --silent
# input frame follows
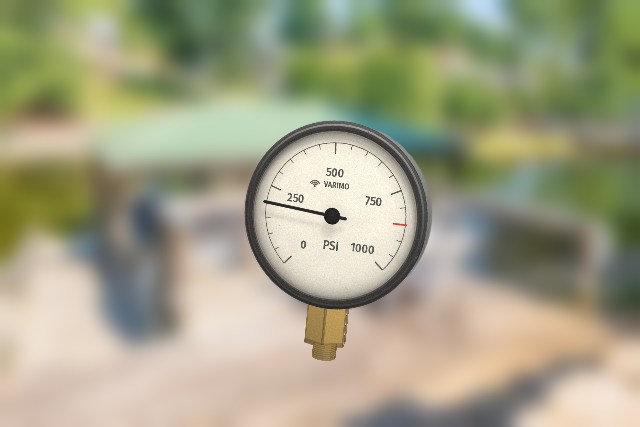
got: 200 psi
